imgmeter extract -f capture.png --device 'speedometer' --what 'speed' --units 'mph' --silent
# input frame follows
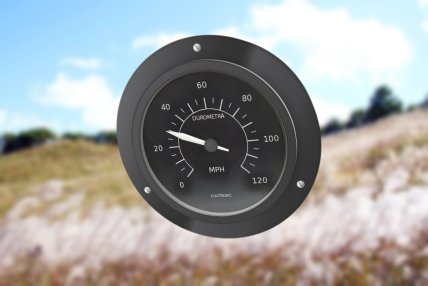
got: 30 mph
